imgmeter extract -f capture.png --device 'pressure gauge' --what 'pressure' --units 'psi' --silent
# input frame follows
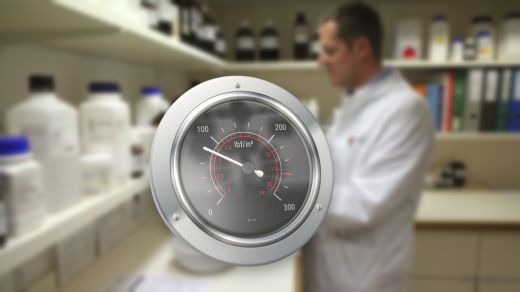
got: 80 psi
